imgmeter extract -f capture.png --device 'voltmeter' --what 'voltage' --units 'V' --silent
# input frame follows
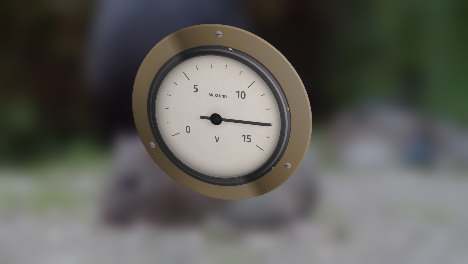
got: 13 V
